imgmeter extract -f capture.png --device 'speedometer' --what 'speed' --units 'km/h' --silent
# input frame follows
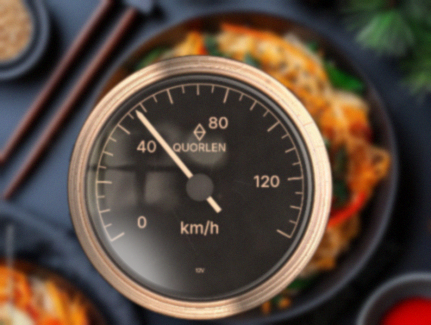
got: 47.5 km/h
